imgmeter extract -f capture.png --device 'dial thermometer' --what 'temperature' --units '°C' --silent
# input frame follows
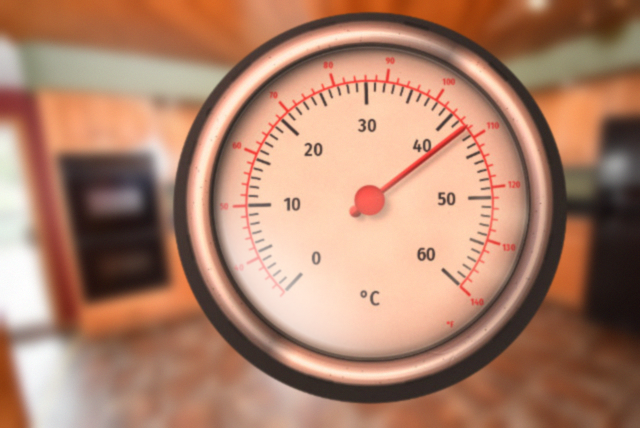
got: 42 °C
